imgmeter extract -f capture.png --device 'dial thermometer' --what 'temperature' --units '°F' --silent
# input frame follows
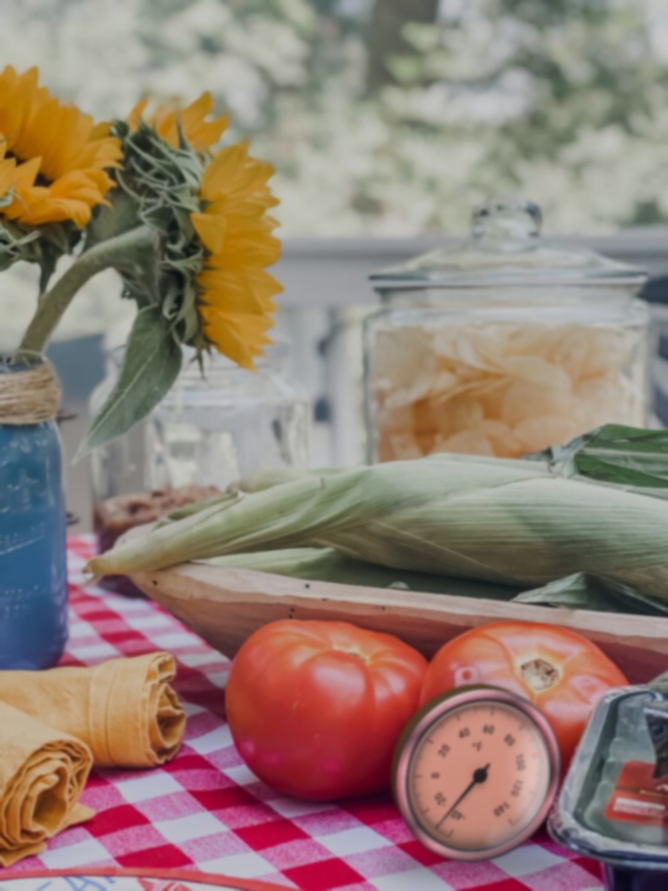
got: -30 °F
